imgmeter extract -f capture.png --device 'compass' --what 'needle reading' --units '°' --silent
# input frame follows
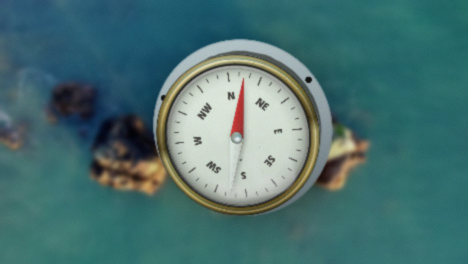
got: 15 °
